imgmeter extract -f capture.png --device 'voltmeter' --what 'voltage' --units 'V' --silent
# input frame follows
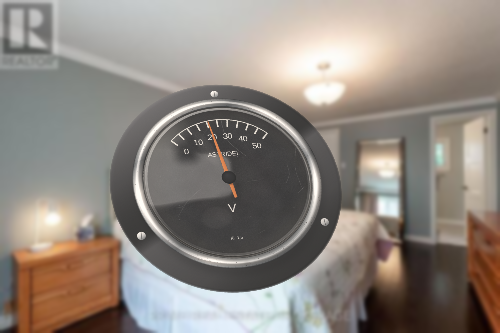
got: 20 V
